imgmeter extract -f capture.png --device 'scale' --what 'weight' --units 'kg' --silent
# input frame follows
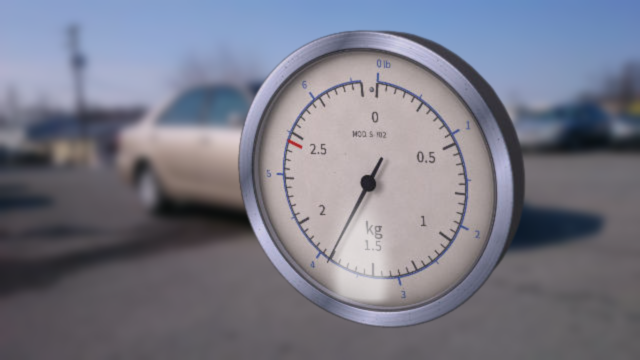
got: 1.75 kg
